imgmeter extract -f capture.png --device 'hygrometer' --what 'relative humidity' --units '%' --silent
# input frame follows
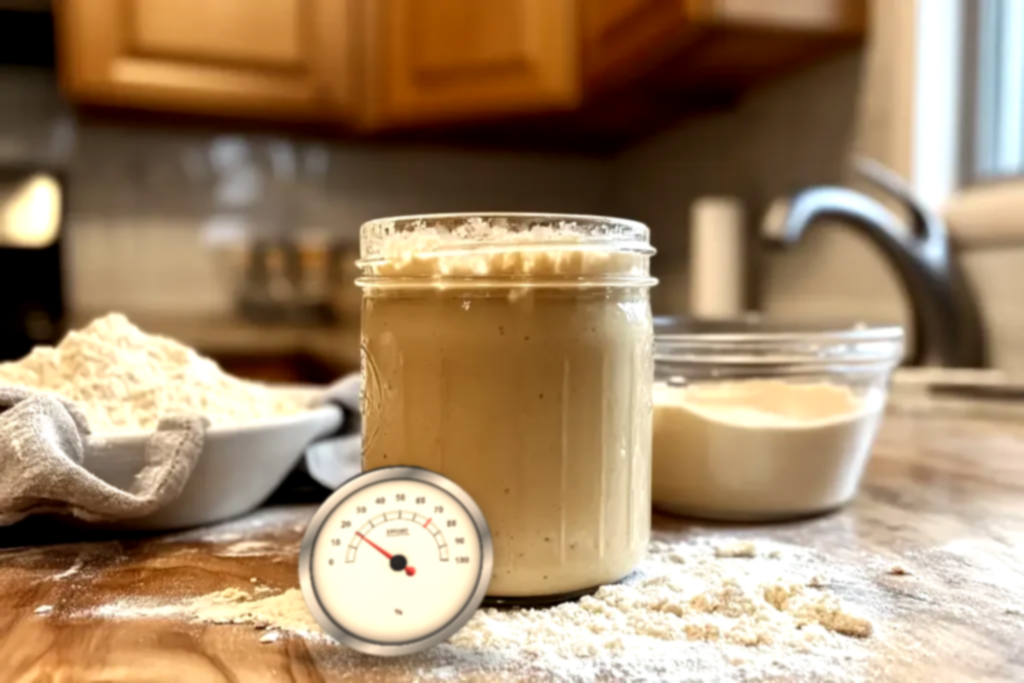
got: 20 %
